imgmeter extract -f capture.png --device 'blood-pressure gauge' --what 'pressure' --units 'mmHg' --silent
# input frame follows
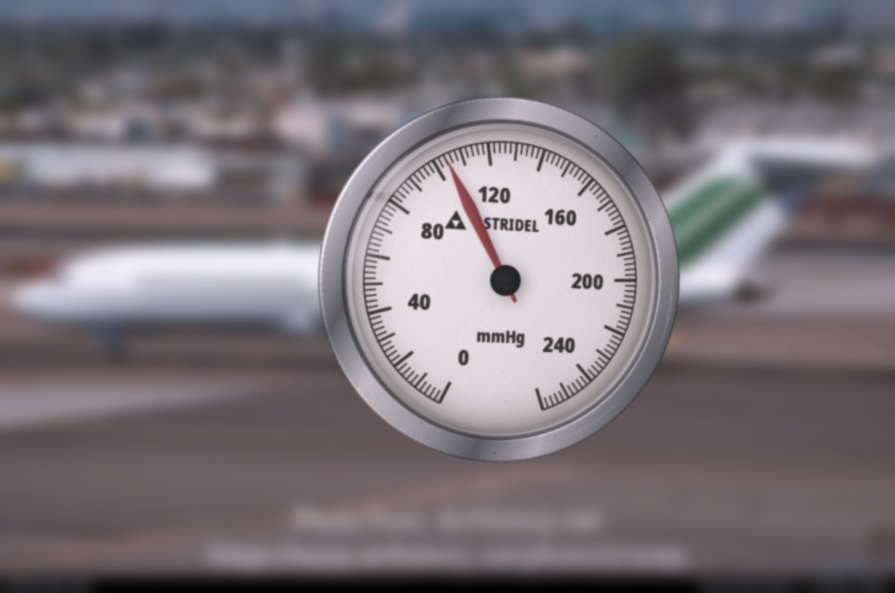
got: 104 mmHg
